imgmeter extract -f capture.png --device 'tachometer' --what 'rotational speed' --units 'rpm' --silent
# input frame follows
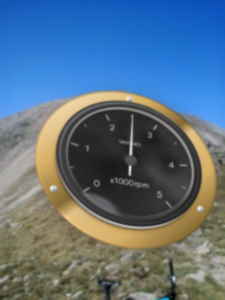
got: 2500 rpm
